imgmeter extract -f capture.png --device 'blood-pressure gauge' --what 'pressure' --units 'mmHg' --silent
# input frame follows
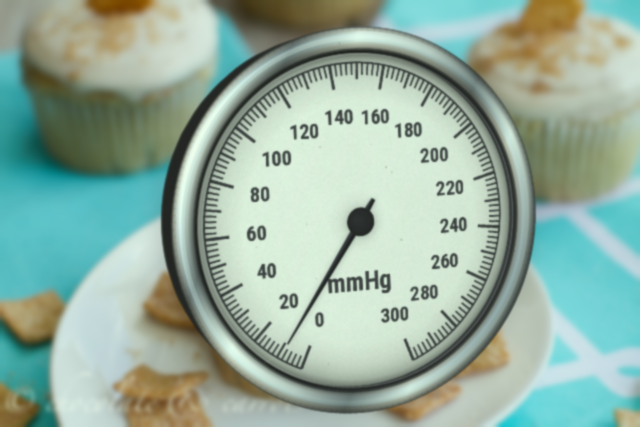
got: 10 mmHg
